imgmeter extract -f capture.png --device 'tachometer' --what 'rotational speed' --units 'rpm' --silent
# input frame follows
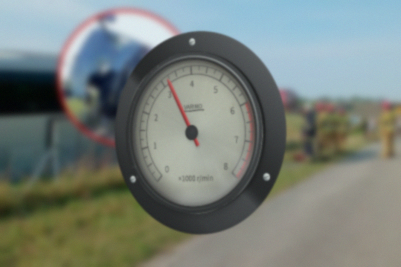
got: 3250 rpm
